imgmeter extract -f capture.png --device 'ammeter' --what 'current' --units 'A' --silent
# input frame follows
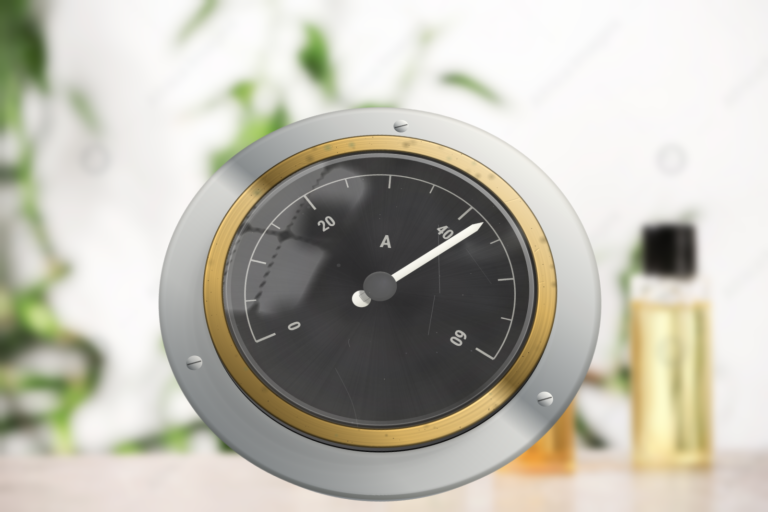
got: 42.5 A
